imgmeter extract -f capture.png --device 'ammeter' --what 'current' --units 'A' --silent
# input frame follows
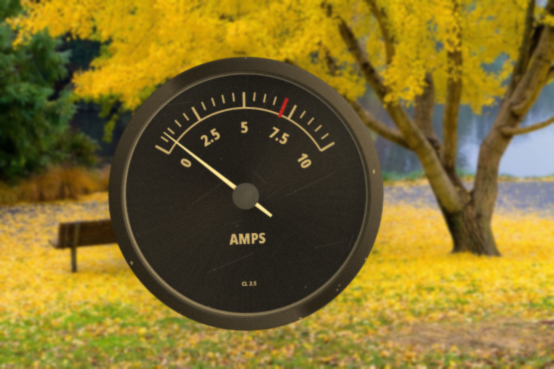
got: 0.75 A
